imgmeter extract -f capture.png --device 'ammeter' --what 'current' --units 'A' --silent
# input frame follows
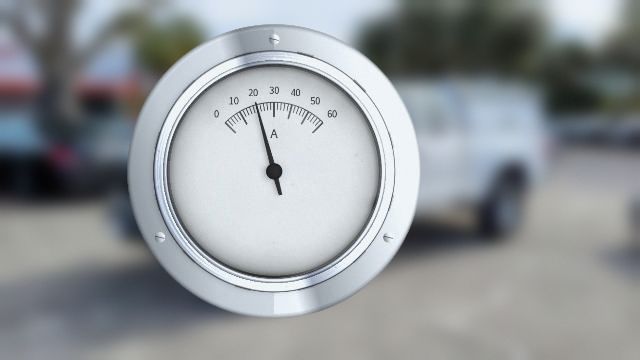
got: 20 A
